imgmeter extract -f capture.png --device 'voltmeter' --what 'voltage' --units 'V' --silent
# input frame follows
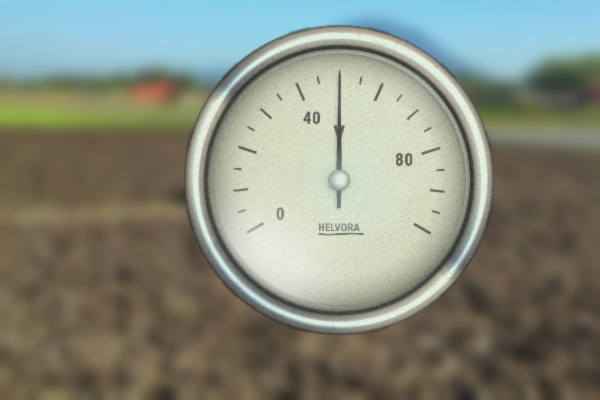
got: 50 V
